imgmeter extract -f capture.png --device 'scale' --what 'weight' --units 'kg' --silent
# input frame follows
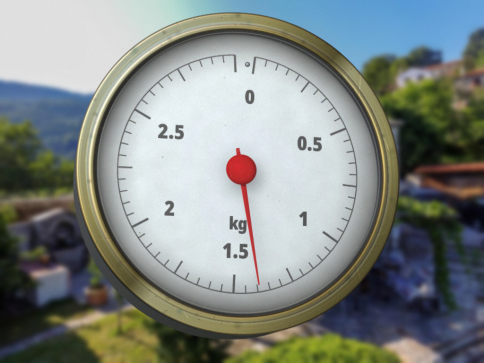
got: 1.4 kg
